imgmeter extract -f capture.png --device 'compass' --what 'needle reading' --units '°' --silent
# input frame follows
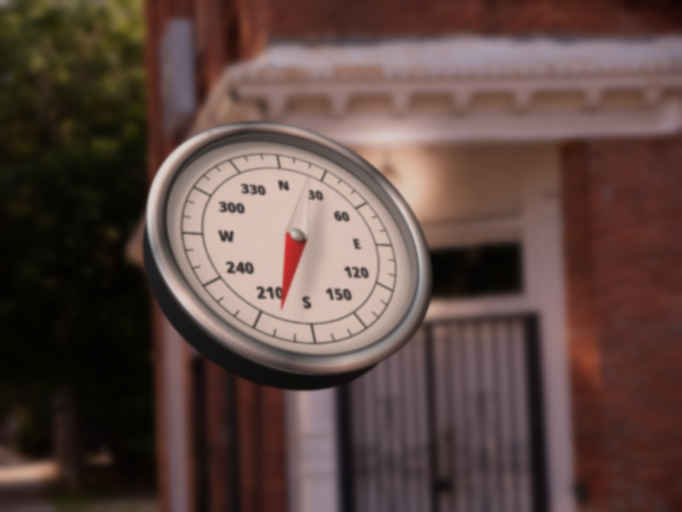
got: 200 °
